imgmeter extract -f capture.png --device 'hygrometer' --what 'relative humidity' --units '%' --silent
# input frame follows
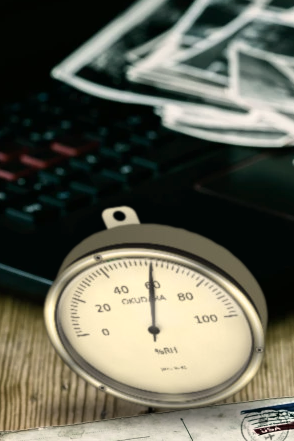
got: 60 %
